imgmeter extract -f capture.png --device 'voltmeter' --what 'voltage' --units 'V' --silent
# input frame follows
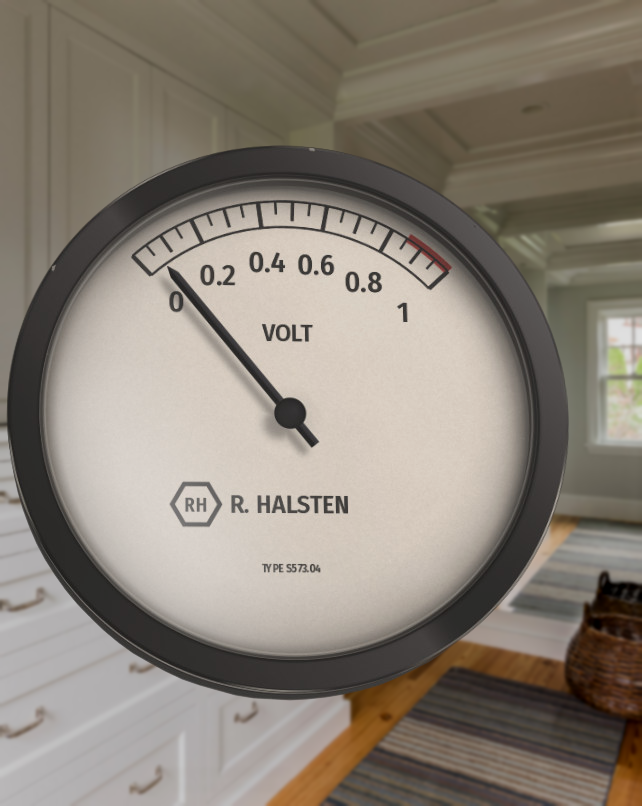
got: 0.05 V
